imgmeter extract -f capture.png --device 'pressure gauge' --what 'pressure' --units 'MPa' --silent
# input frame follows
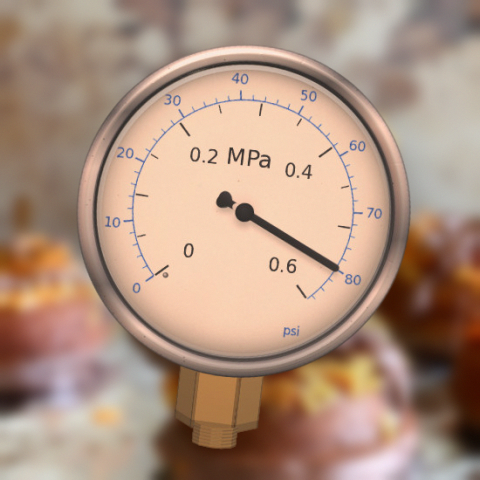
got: 0.55 MPa
